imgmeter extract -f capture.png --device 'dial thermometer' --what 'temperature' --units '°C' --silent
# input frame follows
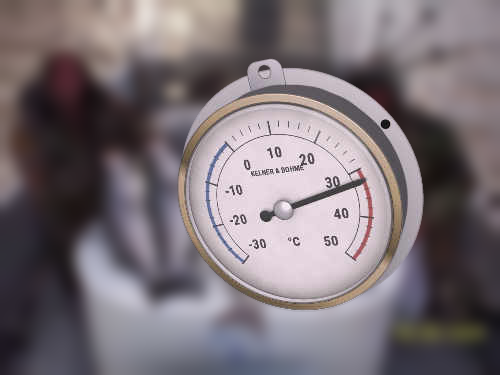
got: 32 °C
